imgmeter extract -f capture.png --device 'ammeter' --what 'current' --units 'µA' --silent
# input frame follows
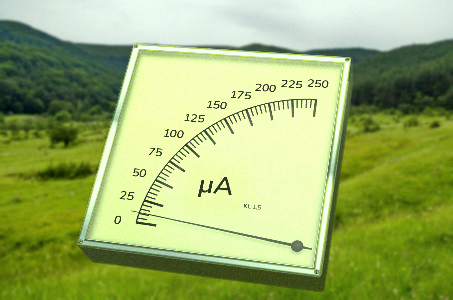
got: 10 µA
